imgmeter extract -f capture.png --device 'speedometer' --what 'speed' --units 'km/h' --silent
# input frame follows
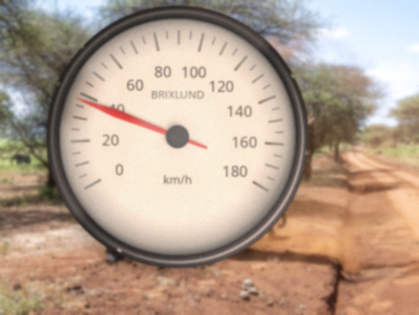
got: 37.5 km/h
